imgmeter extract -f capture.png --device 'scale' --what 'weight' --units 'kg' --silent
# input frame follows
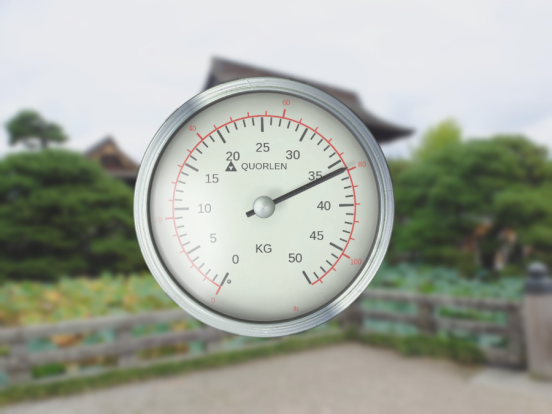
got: 36 kg
